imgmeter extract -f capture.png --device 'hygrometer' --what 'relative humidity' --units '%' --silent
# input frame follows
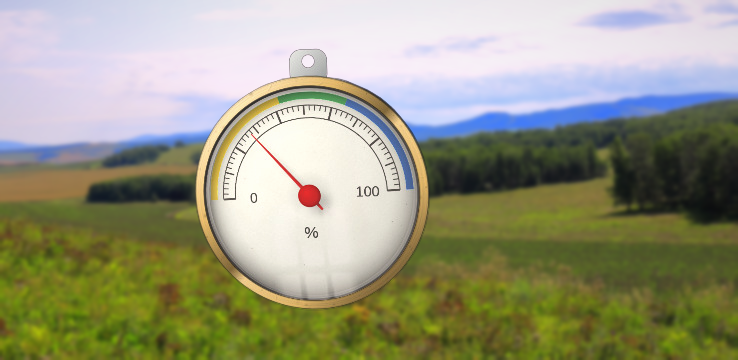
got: 28 %
